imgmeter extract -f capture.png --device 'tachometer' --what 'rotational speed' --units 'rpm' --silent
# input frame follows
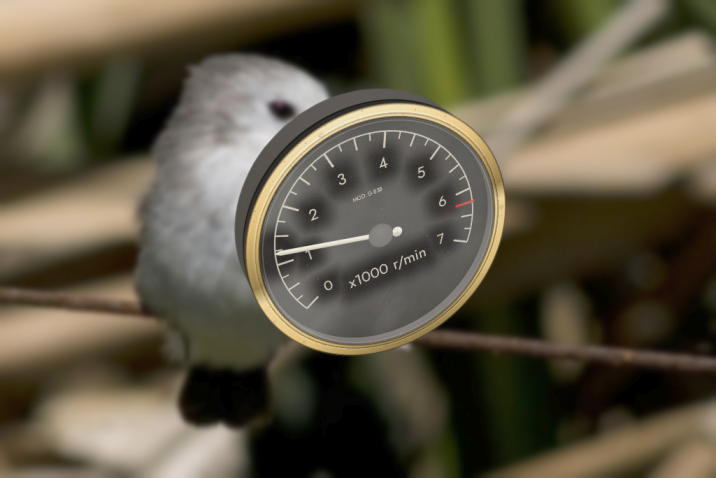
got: 1250 rpm
